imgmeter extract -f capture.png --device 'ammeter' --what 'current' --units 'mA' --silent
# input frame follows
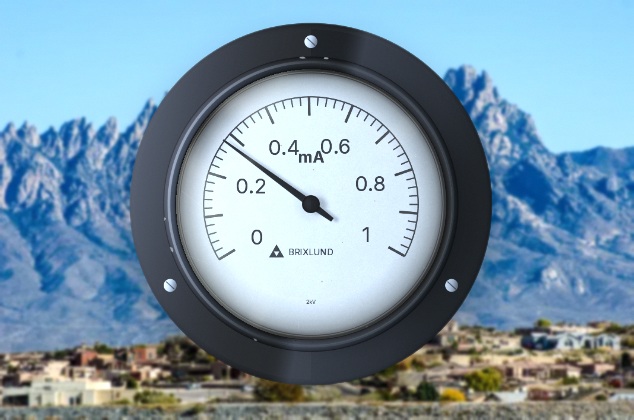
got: 0.28 mA
